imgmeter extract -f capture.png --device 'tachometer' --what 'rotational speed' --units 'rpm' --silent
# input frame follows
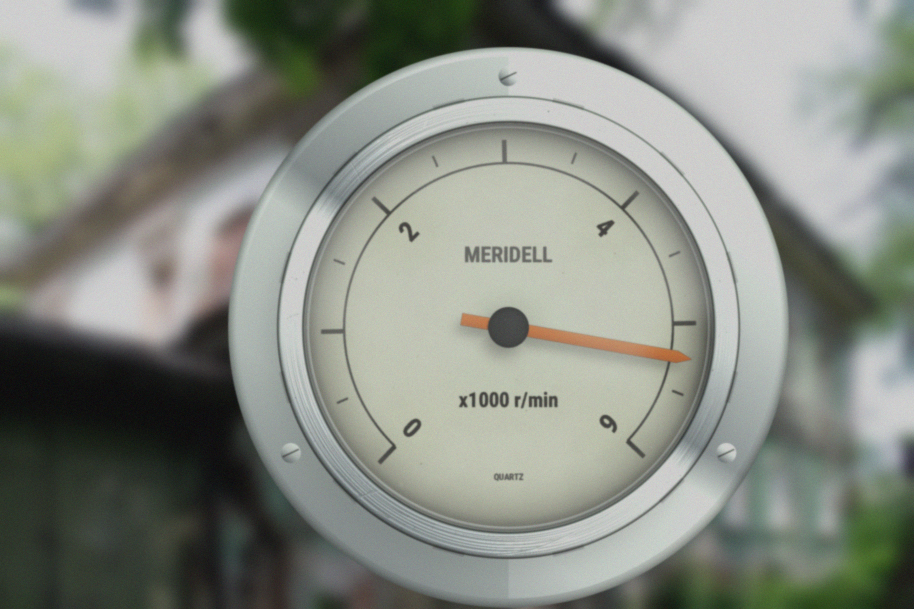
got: 5250 rpm
